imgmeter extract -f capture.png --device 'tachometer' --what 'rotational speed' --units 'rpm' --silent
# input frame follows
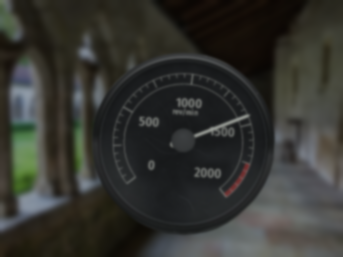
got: 1450 rpm
